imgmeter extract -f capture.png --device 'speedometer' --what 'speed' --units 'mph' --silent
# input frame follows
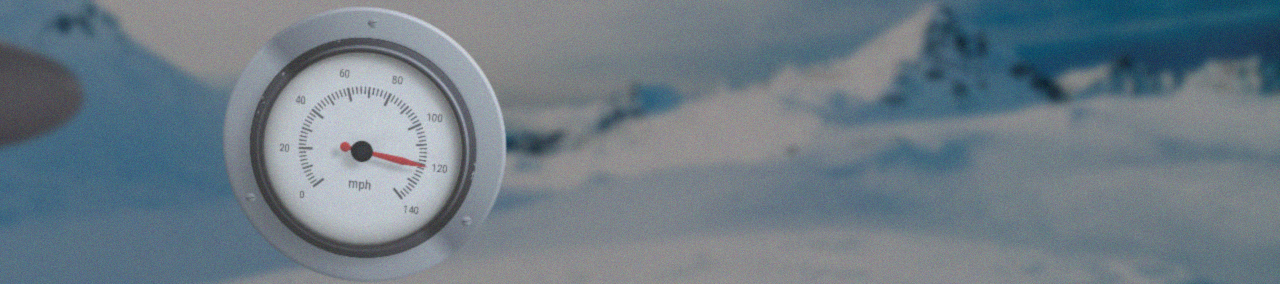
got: 120 mph
